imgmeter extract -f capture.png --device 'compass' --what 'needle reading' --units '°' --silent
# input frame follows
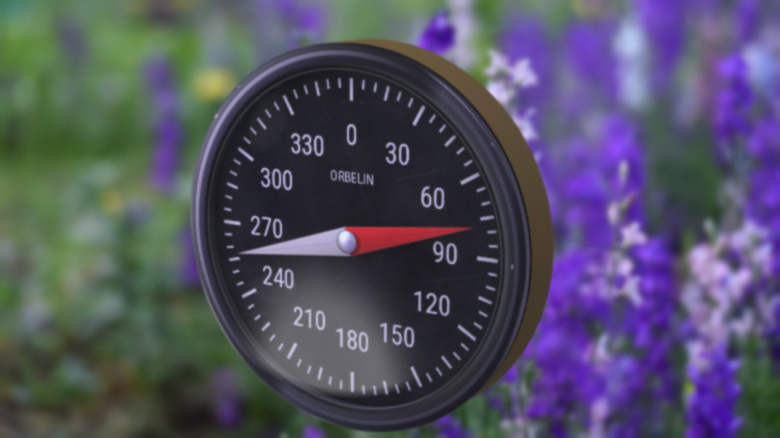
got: 77.5 °
